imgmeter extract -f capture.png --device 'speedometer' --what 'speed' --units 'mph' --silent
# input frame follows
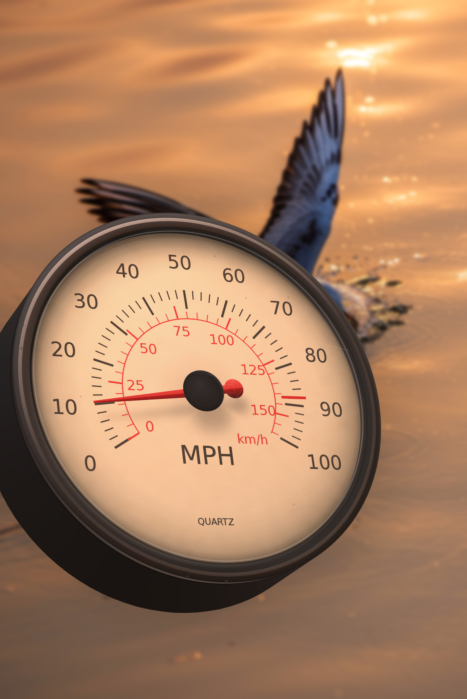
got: 10 mph
